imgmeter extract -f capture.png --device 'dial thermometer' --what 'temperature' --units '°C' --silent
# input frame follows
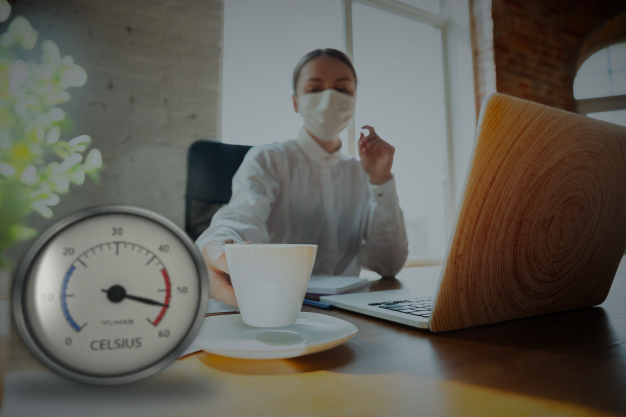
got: 54 °C
